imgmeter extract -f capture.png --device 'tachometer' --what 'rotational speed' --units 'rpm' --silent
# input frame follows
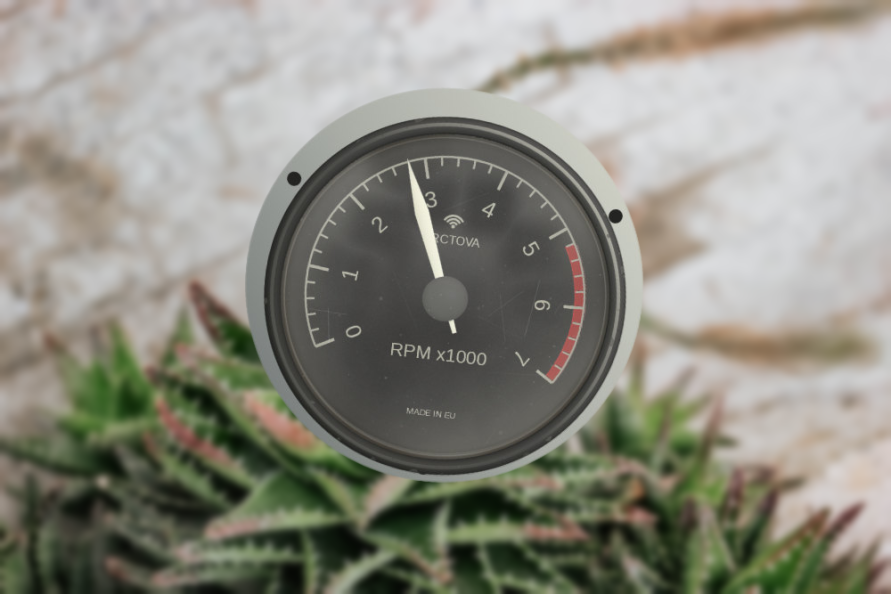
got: 2800 rpm
